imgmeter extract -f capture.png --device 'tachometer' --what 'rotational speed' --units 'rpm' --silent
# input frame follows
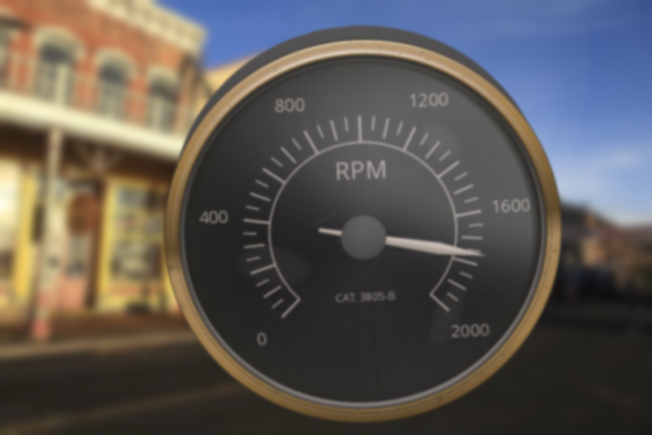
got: 1750 rpm
